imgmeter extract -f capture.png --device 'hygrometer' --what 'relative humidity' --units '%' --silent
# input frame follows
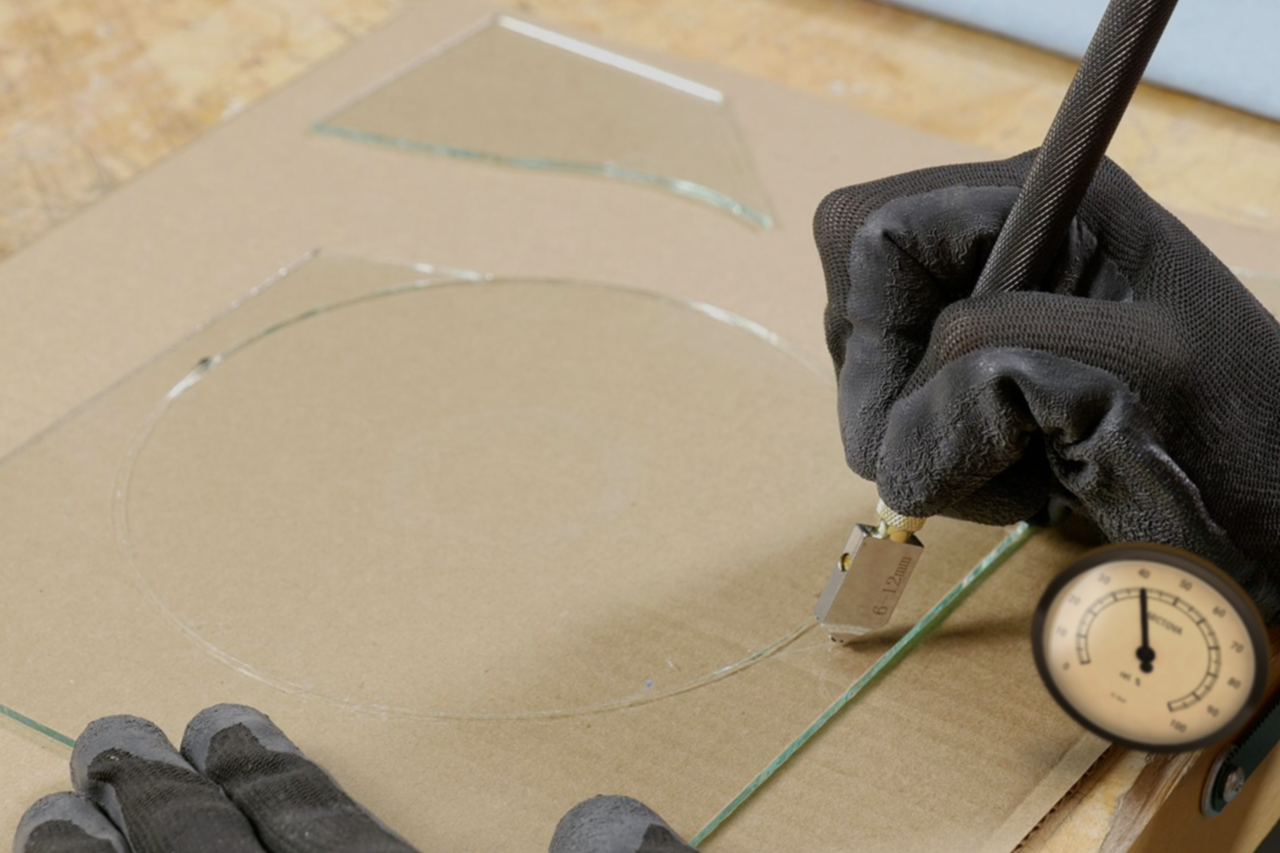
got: 40 %
